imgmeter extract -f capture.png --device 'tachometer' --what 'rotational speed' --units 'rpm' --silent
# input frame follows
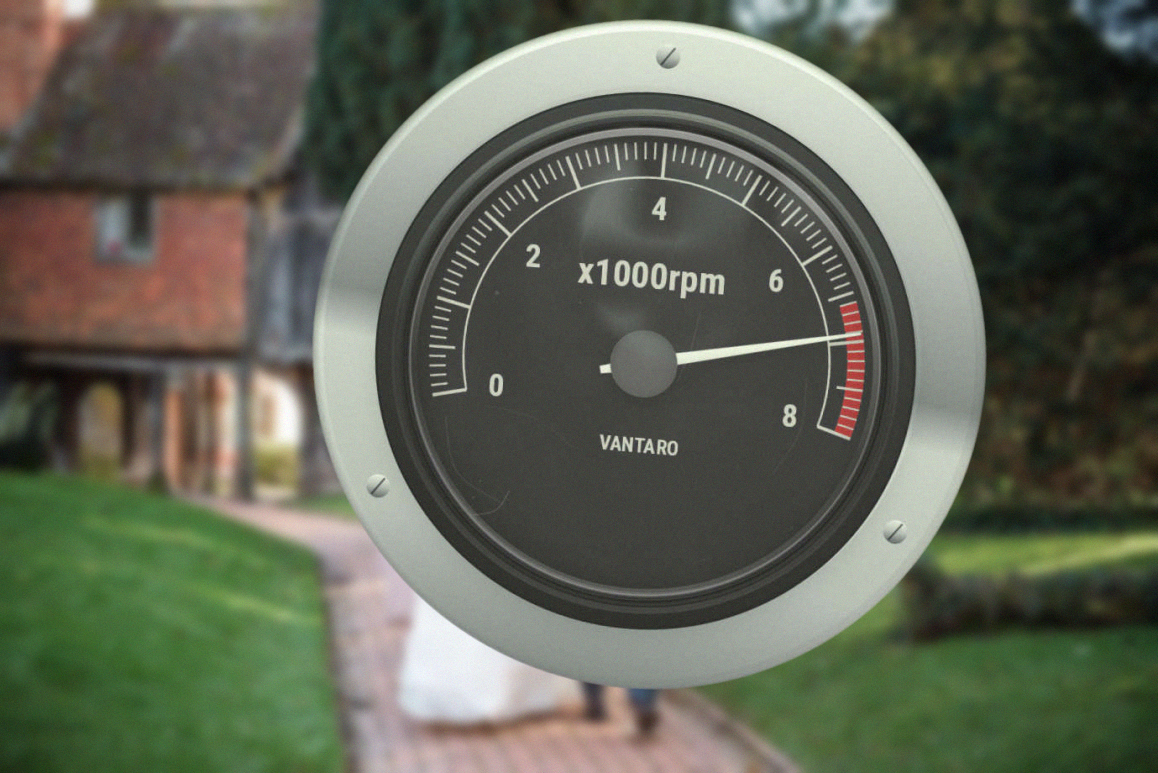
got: 6900 rpm
